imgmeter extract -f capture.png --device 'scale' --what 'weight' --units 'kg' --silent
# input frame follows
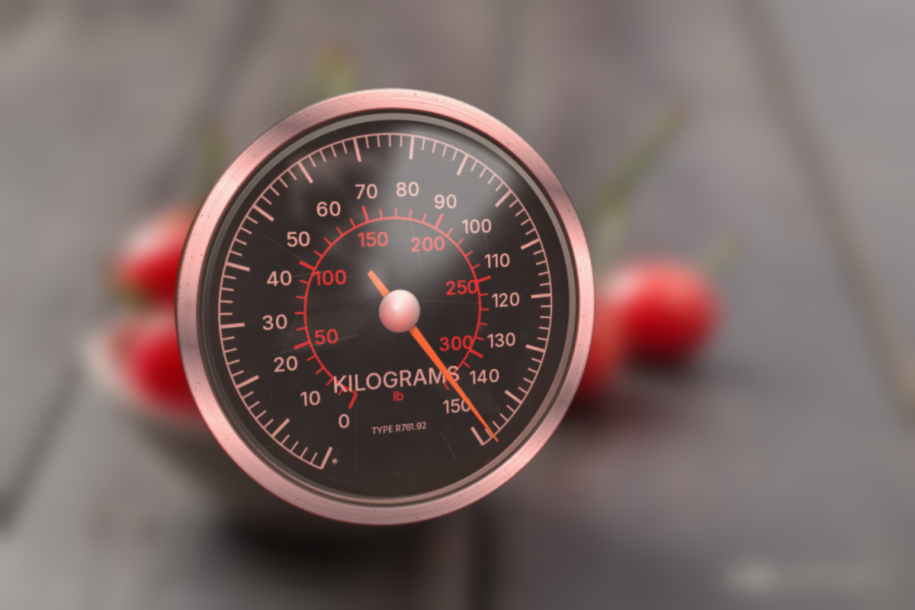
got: 148 kg
